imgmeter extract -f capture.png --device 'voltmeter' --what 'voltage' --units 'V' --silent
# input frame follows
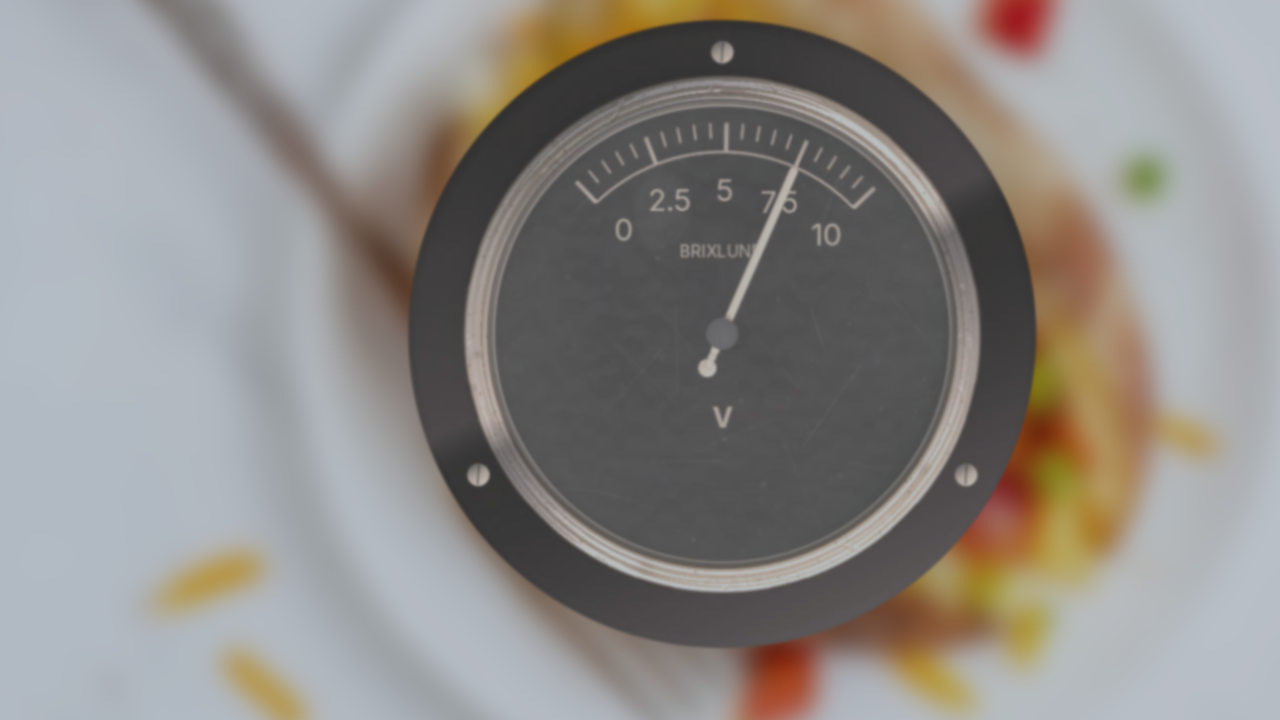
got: 7.5 V
